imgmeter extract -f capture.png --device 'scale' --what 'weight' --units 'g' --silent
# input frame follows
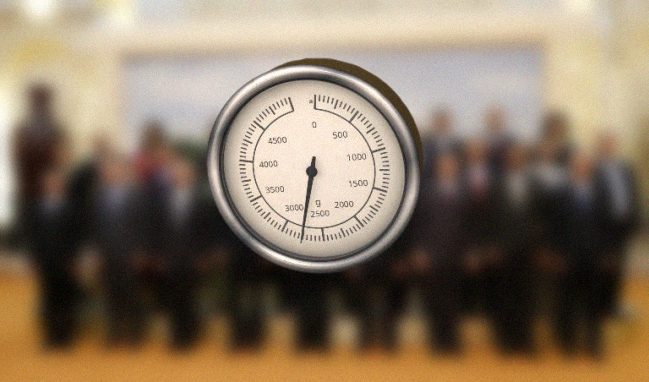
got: 2750 g
